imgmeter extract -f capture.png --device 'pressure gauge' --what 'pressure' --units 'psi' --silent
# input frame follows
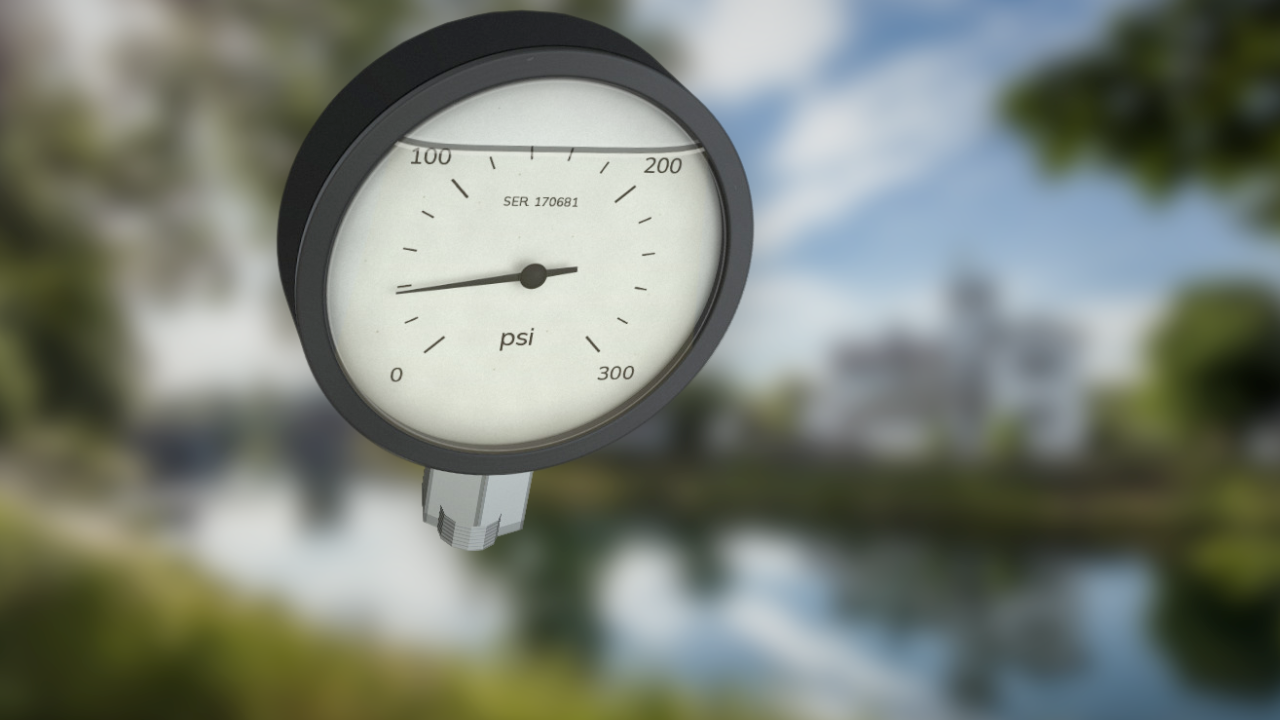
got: 40 psi
